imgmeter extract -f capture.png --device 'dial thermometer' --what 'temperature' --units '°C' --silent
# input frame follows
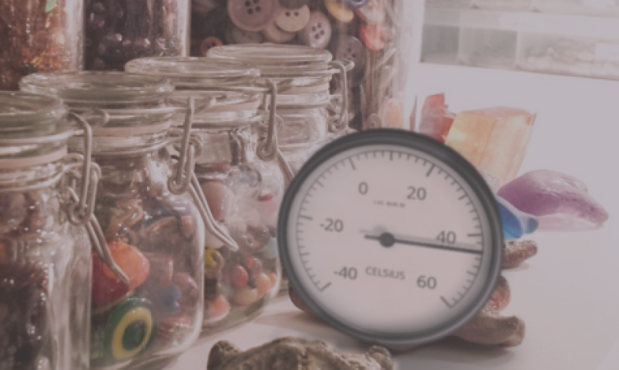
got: 44 °C
